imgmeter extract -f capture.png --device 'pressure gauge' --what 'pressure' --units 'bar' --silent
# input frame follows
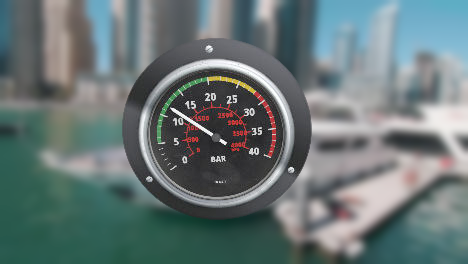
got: 12 bar
